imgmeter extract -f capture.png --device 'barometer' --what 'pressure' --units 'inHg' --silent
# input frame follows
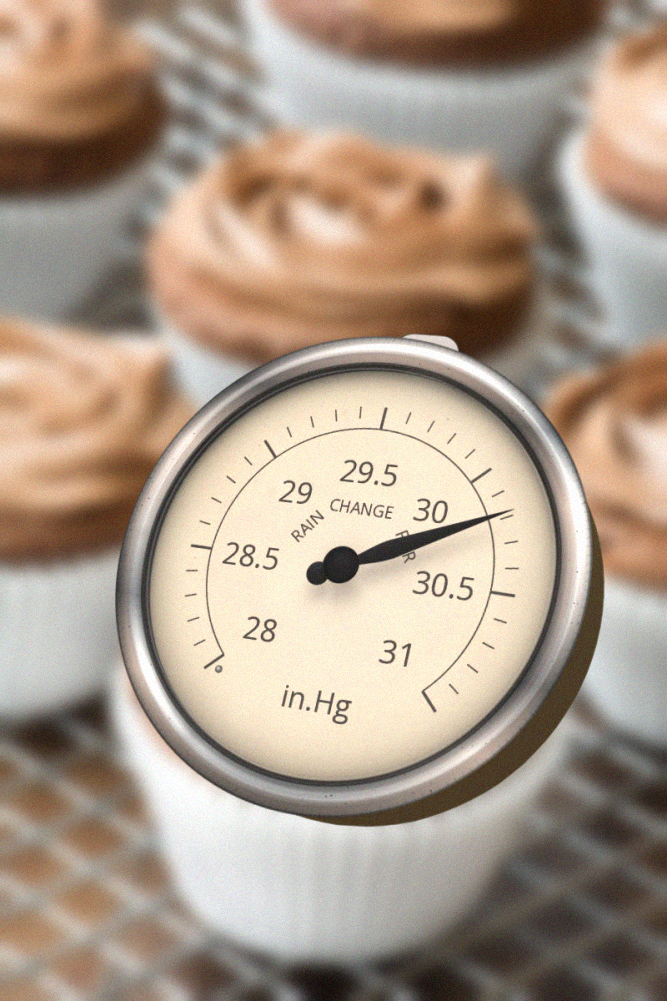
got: 30.2 inHg
